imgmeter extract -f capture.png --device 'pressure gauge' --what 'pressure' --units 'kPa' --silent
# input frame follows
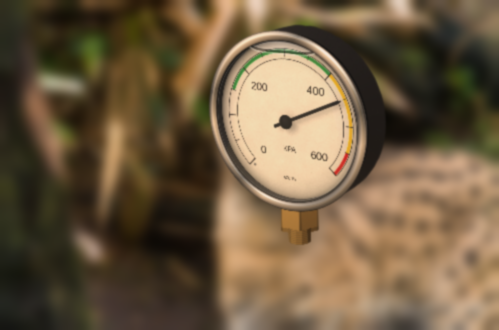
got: 450 kPa
